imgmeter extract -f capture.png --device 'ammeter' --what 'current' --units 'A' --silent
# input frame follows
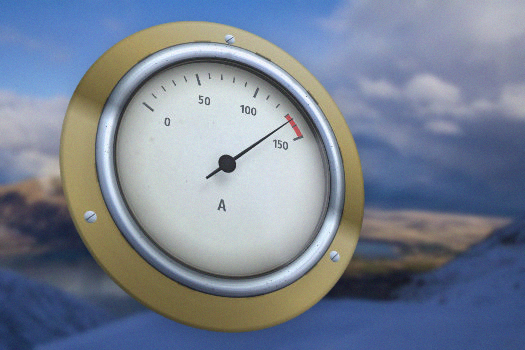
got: 135 A
